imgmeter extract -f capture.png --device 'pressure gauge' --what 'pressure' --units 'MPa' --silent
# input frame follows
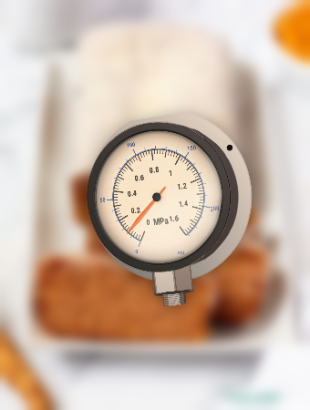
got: 0.1 MPa
